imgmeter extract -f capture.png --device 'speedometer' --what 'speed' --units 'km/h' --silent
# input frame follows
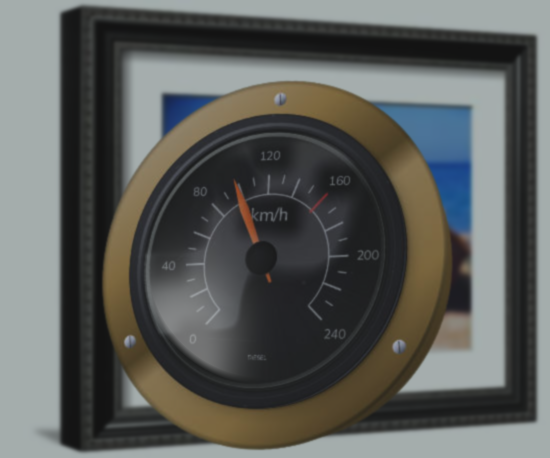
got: 100 km/h
